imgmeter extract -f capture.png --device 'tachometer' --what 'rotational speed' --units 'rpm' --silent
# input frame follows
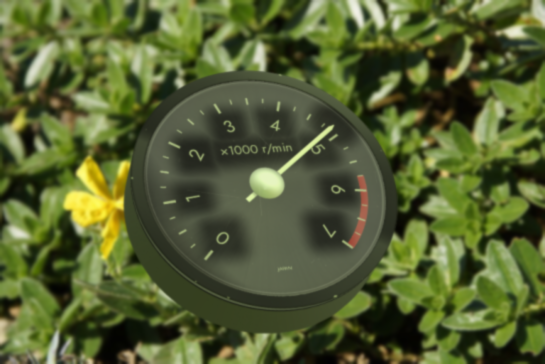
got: 4875 rpm
